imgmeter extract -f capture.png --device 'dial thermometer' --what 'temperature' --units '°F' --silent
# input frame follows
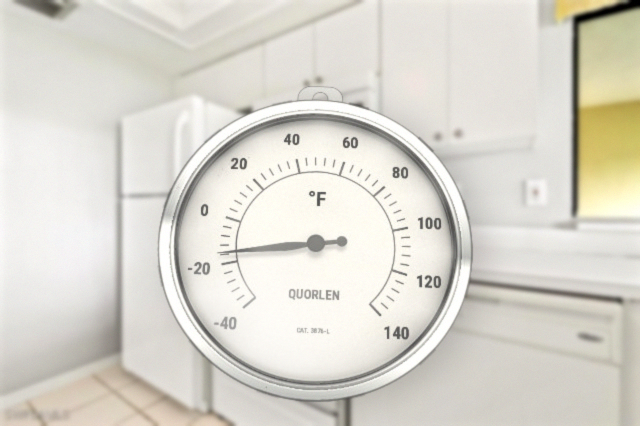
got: -16 °F
